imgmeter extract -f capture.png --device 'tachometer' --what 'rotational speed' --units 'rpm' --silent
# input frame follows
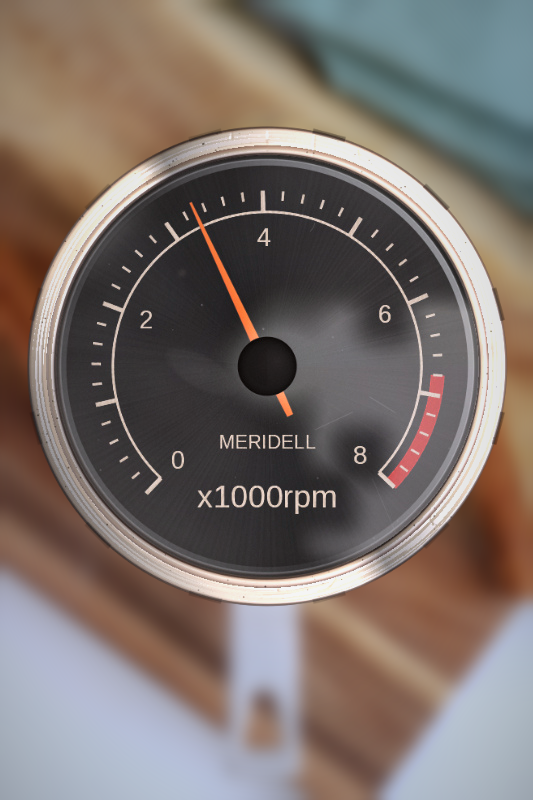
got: 3300 rpm
